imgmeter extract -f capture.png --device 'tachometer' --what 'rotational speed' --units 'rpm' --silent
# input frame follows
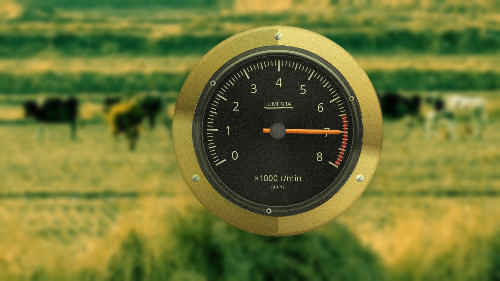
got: 7000 rpm
